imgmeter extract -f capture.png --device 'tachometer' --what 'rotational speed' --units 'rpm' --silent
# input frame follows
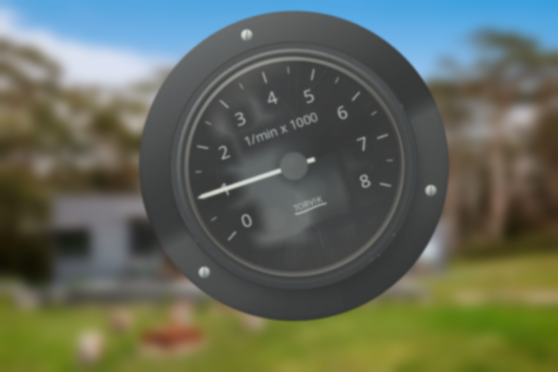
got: 1000 rpm
